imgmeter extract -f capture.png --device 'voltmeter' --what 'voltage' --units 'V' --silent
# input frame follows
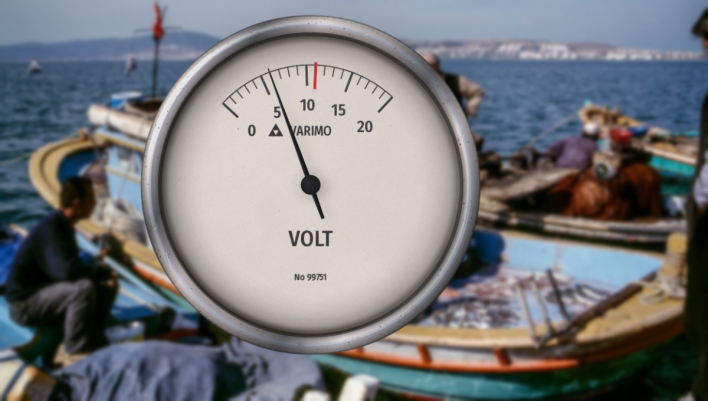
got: 6 V
